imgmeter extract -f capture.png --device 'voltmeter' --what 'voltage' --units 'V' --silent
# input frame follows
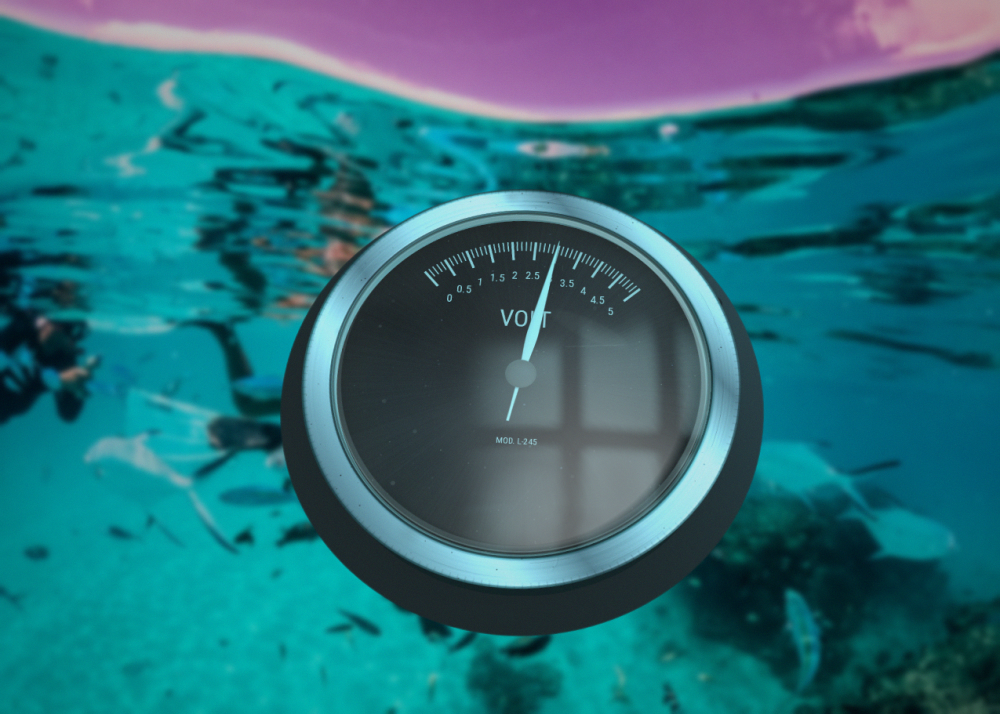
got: 3 V
